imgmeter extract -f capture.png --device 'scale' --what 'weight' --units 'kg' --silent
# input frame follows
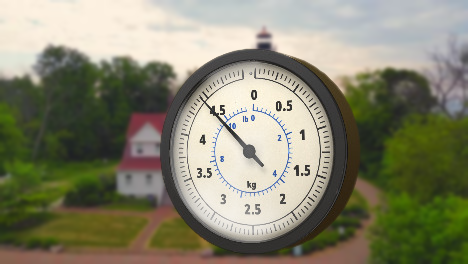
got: 4.45 kg
